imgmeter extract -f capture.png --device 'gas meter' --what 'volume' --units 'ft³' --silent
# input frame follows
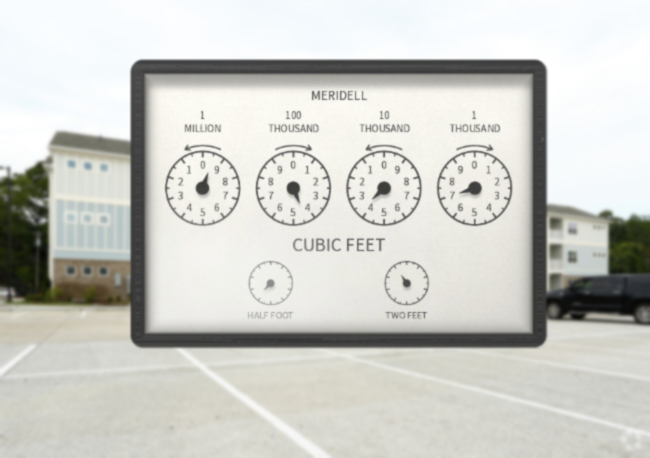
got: 943700 ft³
